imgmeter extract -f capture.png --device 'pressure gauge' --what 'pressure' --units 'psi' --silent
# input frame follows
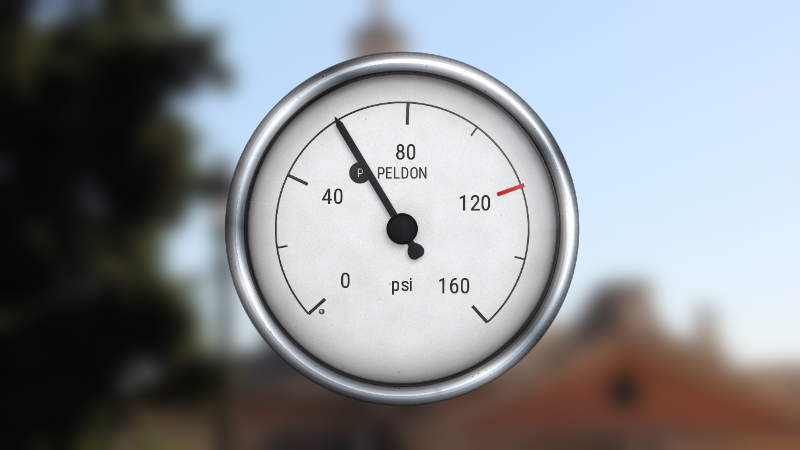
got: 60 psi
